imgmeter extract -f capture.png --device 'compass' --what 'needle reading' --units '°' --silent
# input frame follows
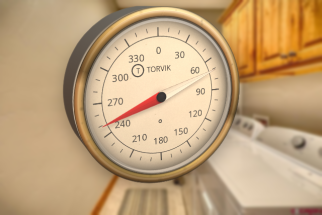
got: 250 °
